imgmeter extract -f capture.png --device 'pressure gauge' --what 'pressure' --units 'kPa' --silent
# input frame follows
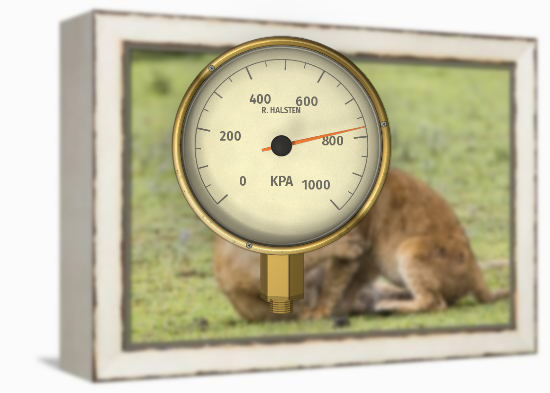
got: 775 kPa
